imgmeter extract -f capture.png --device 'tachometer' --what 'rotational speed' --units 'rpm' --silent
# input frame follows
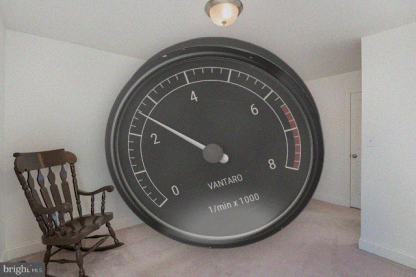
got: 2600 rpm
